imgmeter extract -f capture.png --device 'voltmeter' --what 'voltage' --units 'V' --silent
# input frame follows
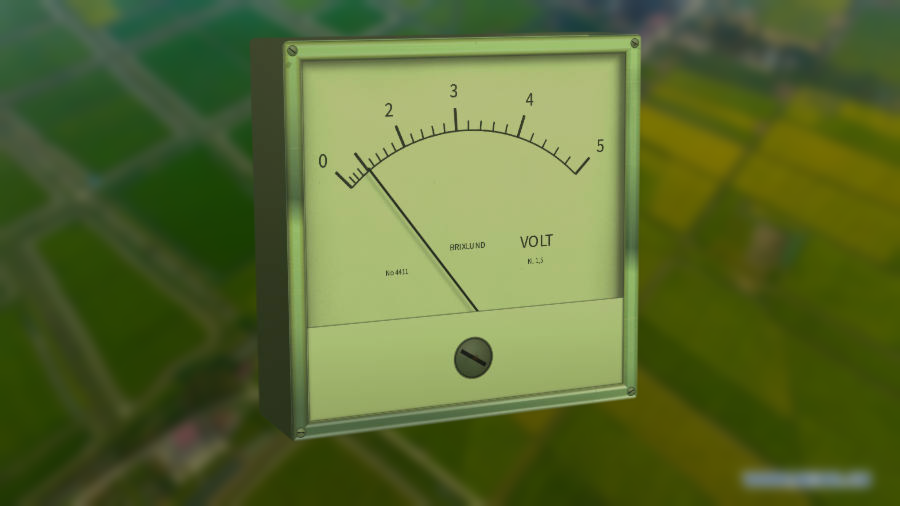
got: 1 V
